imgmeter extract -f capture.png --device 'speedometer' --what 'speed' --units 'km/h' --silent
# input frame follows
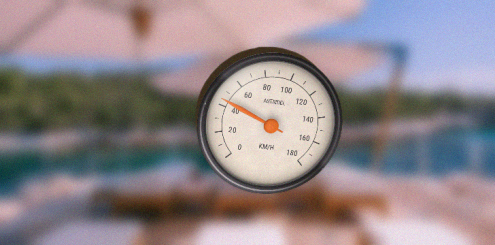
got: 45 km/h
